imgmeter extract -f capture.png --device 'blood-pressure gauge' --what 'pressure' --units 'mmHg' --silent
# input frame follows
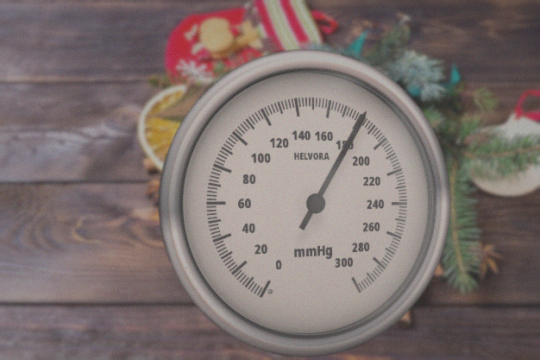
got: 180 mmHg
